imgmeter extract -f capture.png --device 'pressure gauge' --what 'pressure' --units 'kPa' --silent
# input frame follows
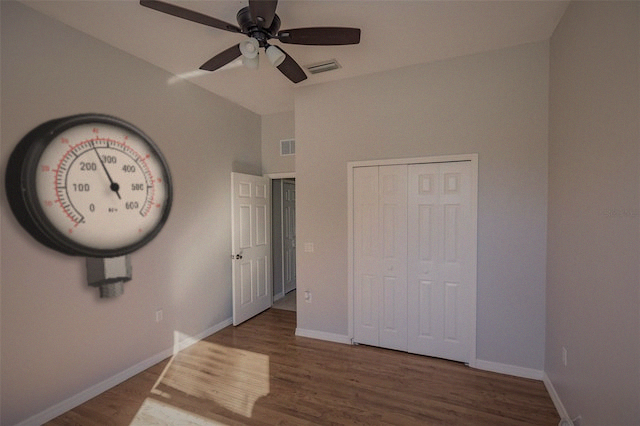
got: 250 kPa
